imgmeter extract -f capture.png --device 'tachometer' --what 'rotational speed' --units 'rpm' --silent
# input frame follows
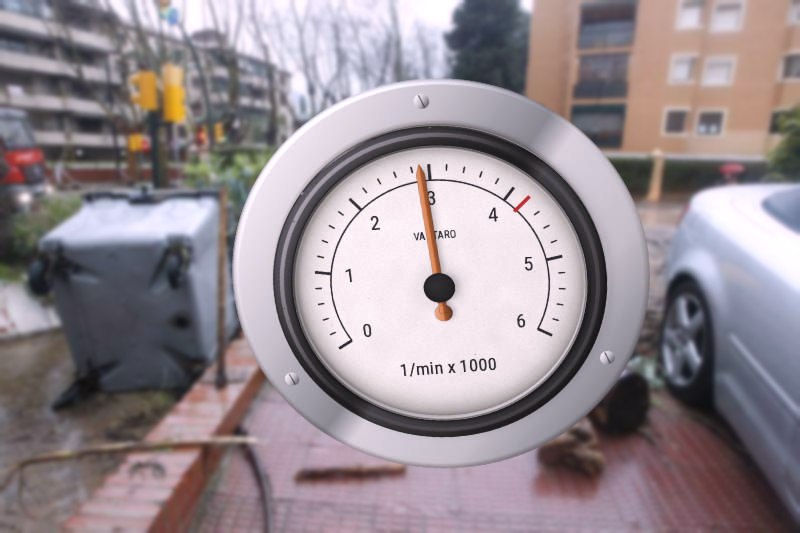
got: 2900 rpm
